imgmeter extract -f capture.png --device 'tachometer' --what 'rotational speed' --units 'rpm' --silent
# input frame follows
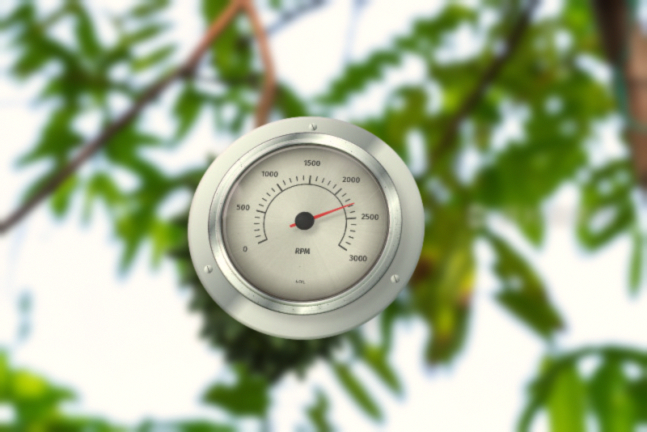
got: 2300 rpm
